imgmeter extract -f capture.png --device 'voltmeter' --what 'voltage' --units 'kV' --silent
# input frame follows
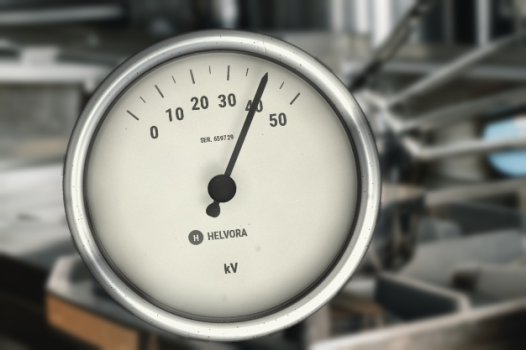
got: 40 kV
